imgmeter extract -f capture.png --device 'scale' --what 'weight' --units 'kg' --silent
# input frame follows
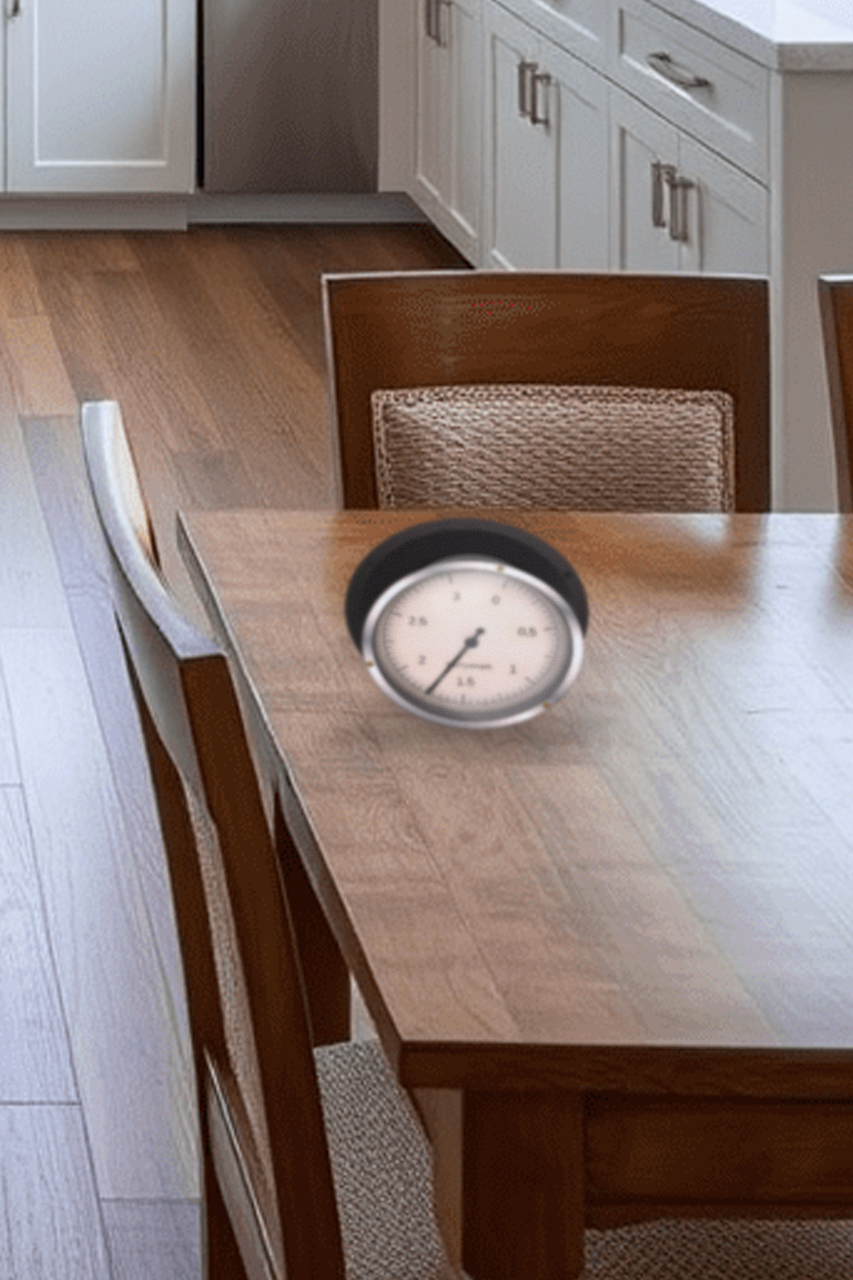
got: 1.75 kg
